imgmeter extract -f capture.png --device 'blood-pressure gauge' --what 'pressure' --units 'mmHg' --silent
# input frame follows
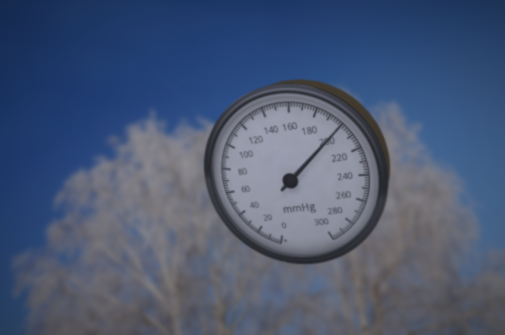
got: 200 mmHg
